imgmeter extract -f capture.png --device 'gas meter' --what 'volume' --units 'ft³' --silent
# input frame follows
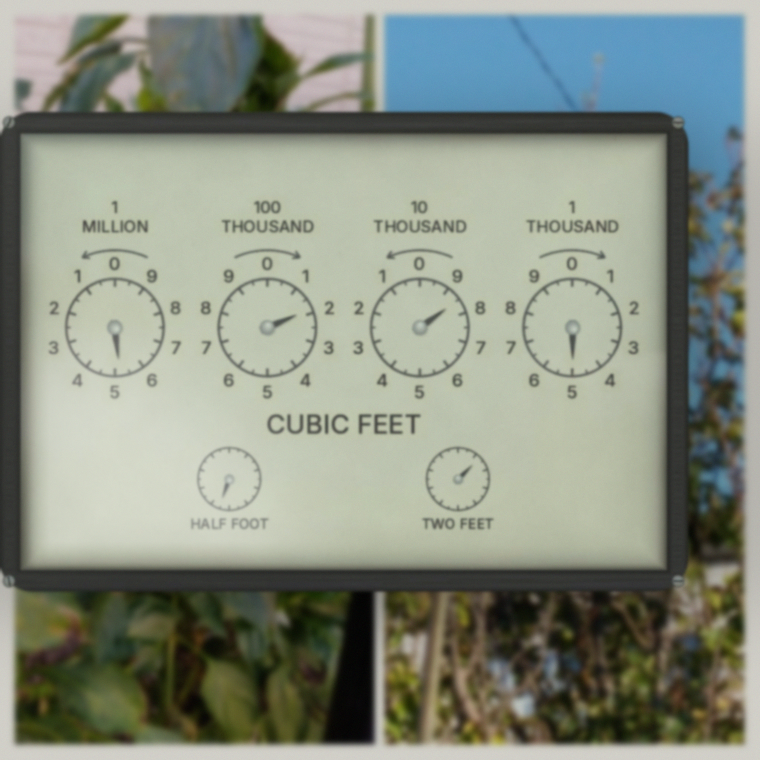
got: 518500 ft³
